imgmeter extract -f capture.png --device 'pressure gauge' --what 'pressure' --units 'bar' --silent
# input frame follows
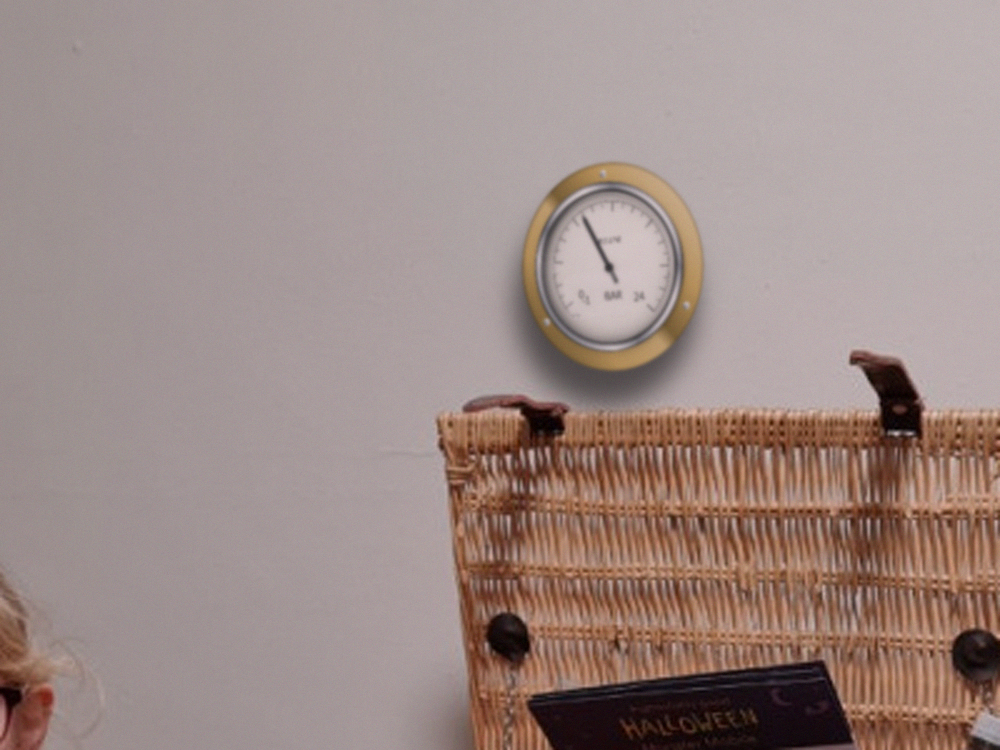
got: 9 bar
